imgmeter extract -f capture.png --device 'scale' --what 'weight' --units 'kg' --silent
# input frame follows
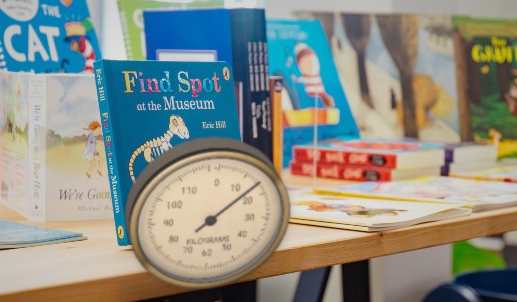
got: 15 kg
